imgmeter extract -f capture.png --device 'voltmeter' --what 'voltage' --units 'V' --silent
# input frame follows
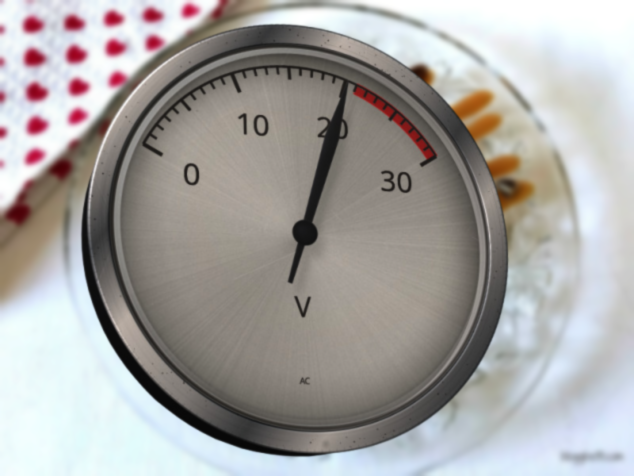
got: 20 V
